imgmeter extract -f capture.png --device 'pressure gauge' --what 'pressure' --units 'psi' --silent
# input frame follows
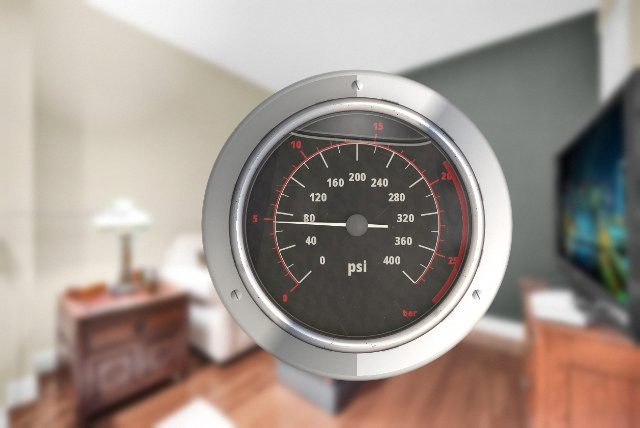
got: 70 psi
